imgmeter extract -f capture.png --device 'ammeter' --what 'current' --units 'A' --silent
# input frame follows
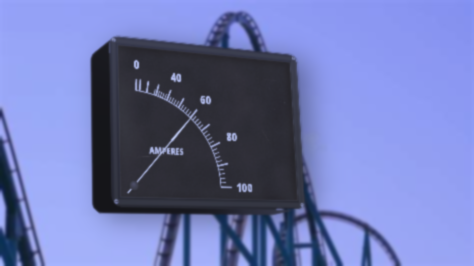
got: 60 A
